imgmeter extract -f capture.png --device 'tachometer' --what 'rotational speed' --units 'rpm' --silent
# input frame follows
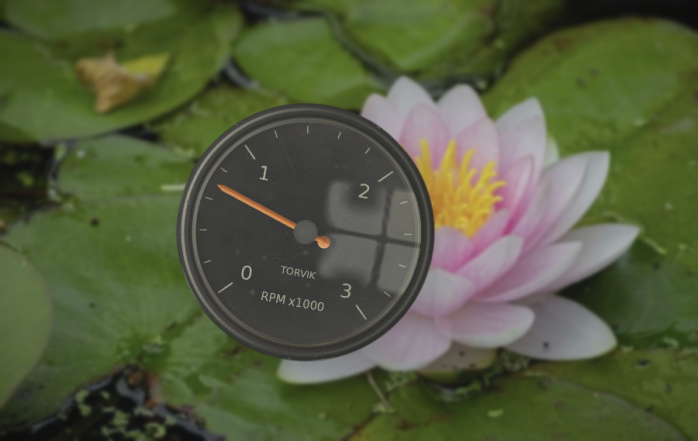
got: 700 rpm
